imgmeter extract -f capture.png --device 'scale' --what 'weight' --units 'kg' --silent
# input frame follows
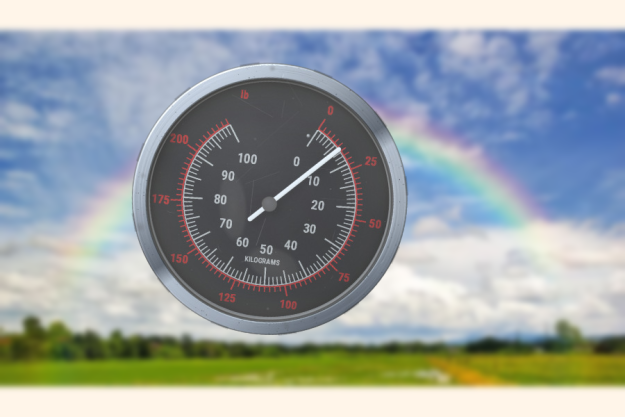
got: 6 kg
